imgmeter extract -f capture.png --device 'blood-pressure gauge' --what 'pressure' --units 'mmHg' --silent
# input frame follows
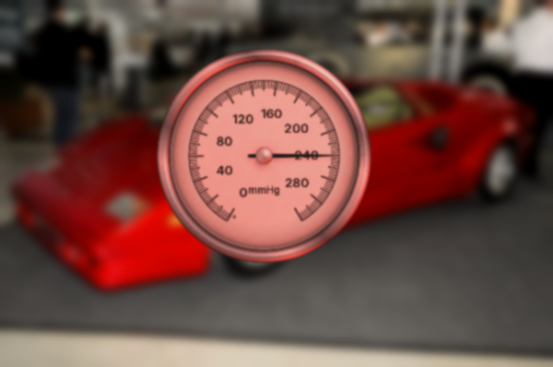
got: 240 mmHg
